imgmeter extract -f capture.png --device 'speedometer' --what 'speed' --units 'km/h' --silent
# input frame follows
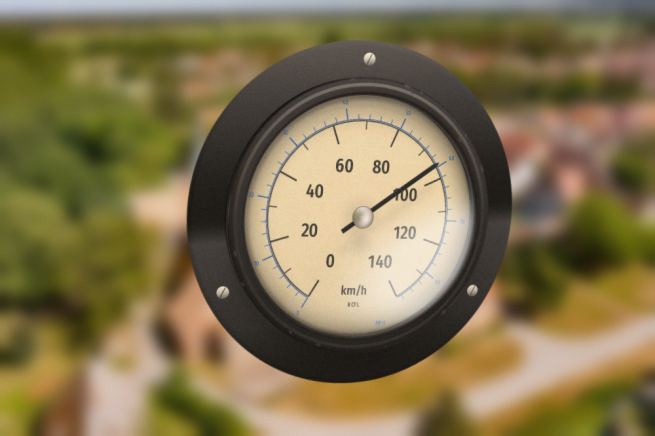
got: 95 km/h
